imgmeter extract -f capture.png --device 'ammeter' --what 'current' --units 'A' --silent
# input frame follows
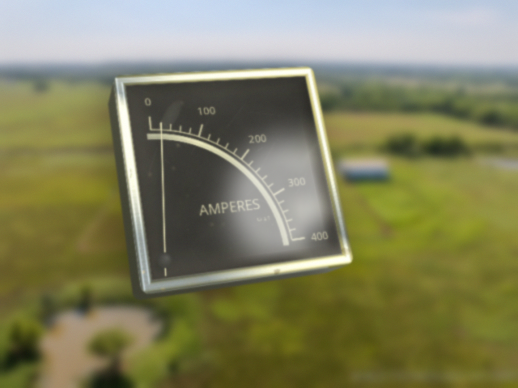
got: 20 A
